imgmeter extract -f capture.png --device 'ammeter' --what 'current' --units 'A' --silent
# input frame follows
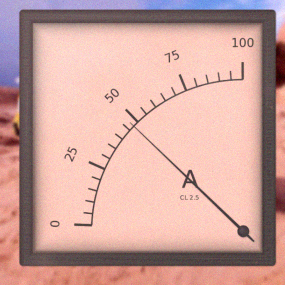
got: 47.5 A
